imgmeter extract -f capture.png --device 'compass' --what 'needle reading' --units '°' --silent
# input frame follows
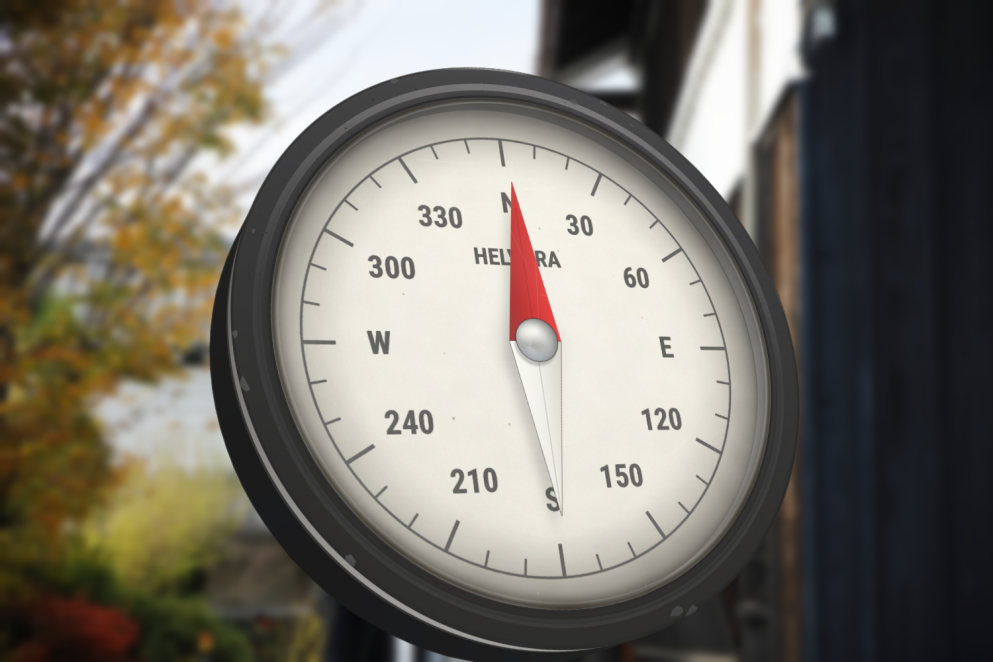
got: 0 °
